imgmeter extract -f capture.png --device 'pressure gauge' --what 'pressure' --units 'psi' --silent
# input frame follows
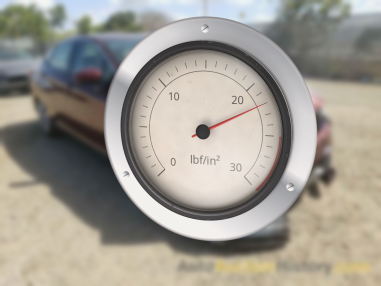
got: 22 psi
